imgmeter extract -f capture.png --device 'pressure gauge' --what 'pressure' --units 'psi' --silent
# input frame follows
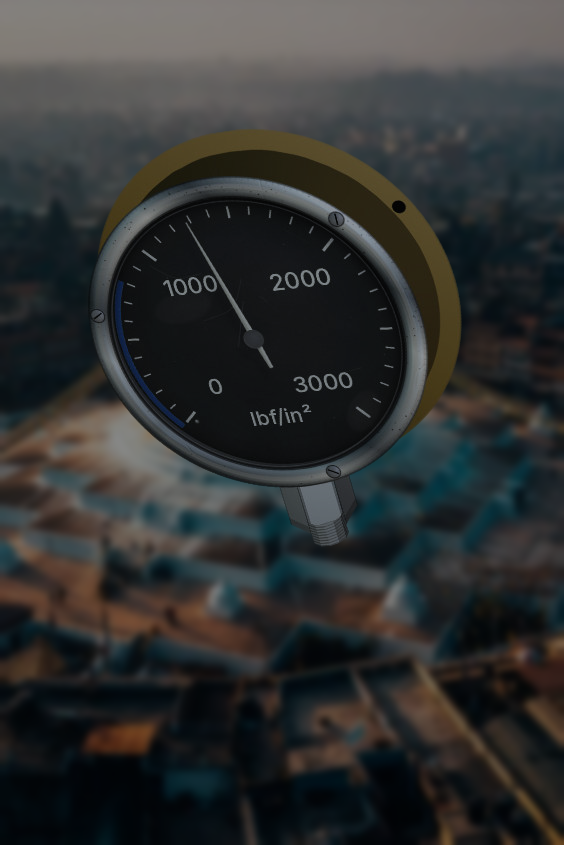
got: 1300 psi
